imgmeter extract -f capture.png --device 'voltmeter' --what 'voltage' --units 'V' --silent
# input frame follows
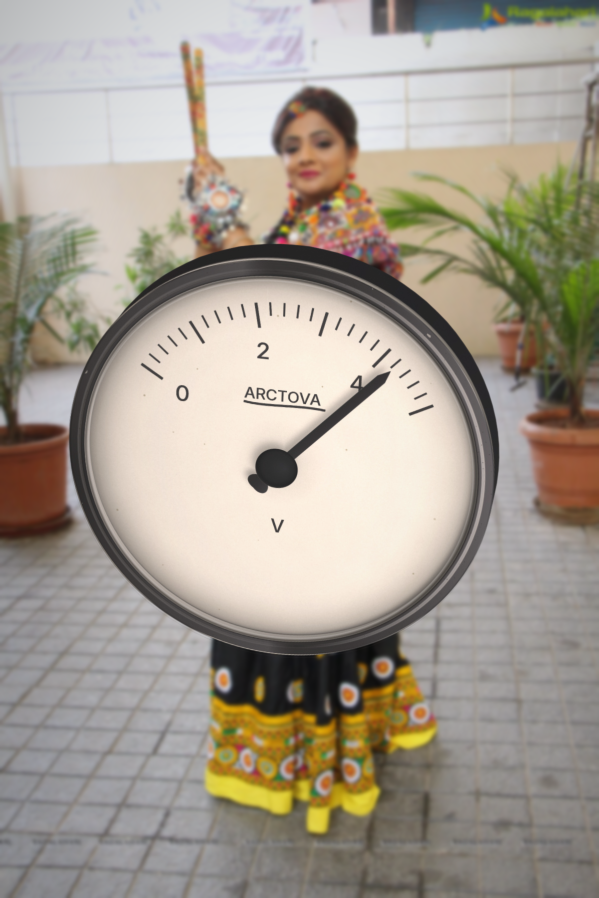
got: 4.2 V
